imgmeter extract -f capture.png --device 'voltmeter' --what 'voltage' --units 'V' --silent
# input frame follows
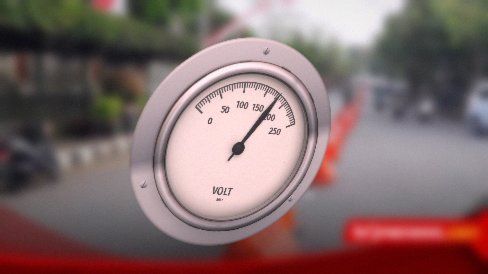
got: 175 V
